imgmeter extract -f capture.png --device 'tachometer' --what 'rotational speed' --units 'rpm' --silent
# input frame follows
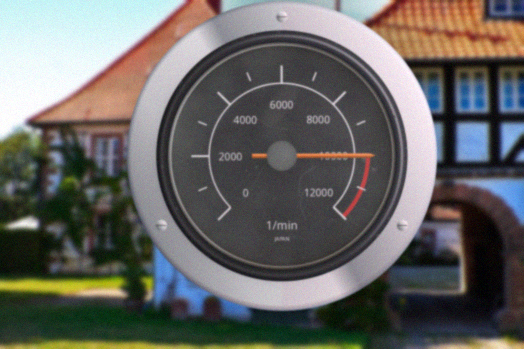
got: 10000 rpm
